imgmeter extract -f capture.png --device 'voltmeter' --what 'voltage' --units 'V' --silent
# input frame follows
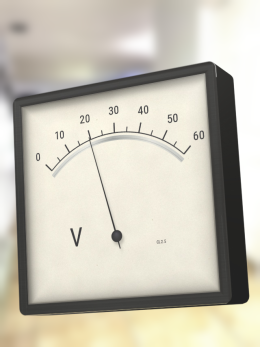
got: 20 V
